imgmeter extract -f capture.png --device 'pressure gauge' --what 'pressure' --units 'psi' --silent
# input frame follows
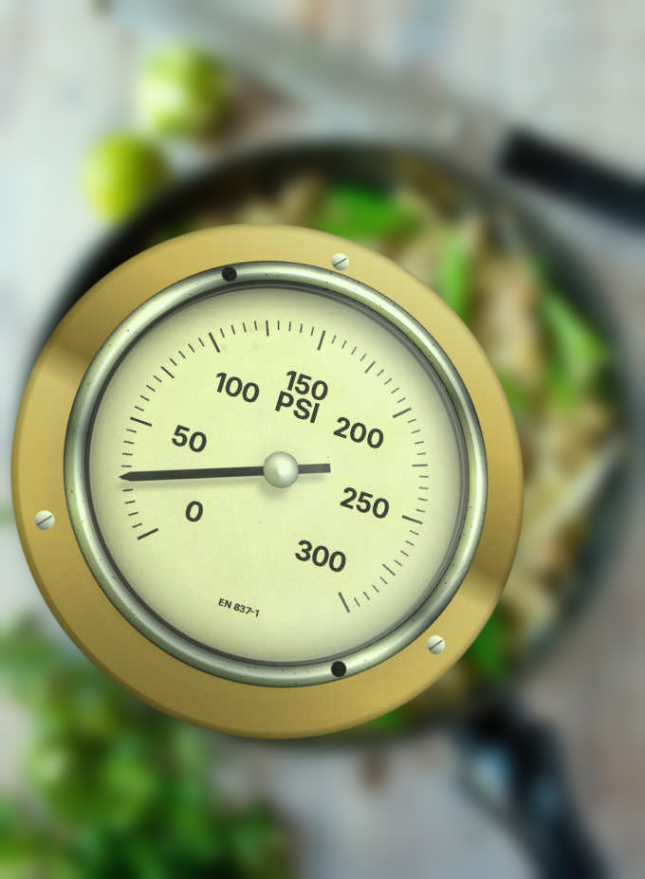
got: 25 psi
